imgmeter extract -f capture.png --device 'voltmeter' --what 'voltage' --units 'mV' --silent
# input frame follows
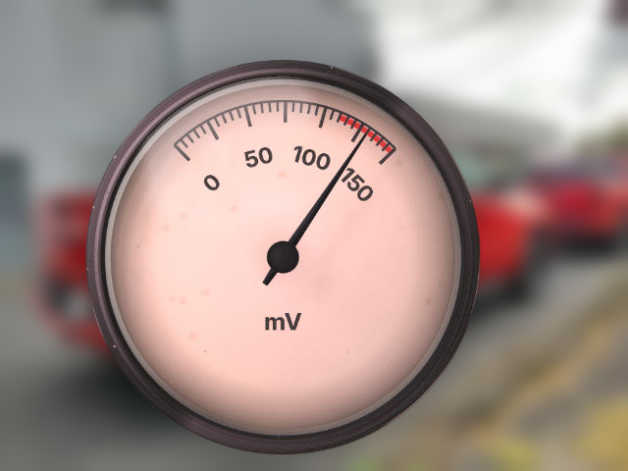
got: 130 mV
